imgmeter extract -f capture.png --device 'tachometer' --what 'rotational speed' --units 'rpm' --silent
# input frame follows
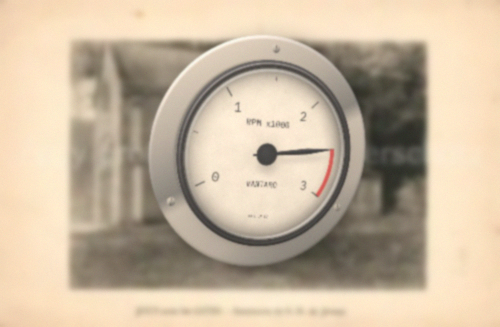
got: 2500 rpm
